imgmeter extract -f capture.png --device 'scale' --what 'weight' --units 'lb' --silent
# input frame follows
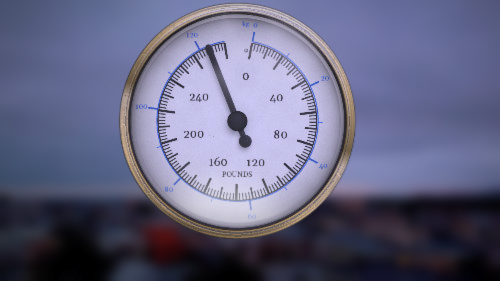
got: 270 lb
